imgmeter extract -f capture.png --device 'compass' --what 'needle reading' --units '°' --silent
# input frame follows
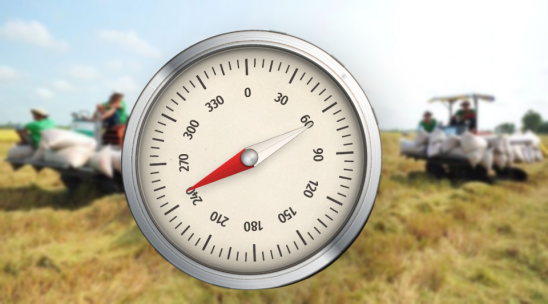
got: 245 °
